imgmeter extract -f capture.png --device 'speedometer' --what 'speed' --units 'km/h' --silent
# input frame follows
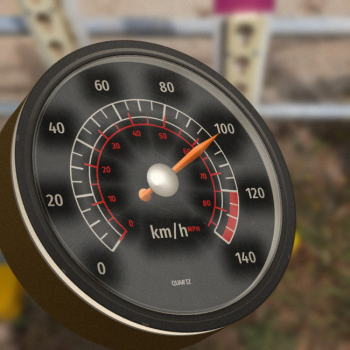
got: 100 km/h
